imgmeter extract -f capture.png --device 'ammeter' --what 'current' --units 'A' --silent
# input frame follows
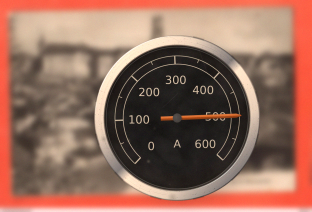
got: 500 A
